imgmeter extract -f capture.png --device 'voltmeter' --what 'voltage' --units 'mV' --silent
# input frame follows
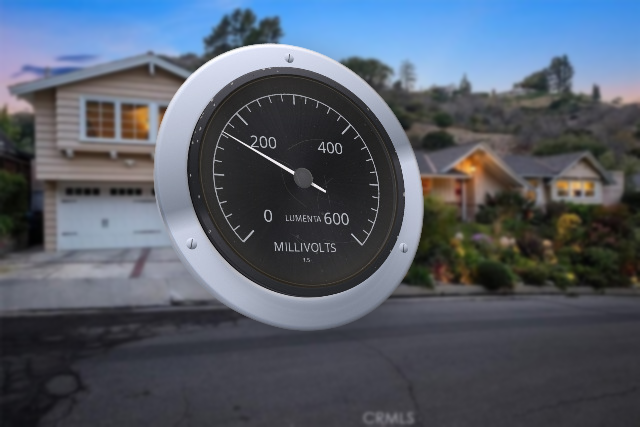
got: 160 mV
